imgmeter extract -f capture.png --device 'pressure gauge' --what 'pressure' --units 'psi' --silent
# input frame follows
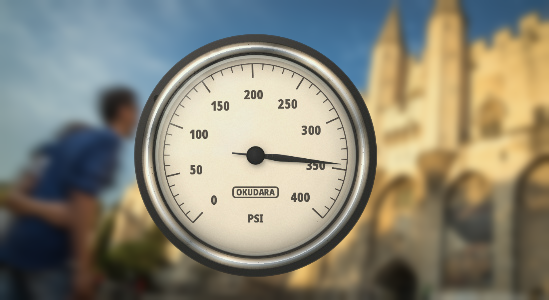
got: 345 psi
